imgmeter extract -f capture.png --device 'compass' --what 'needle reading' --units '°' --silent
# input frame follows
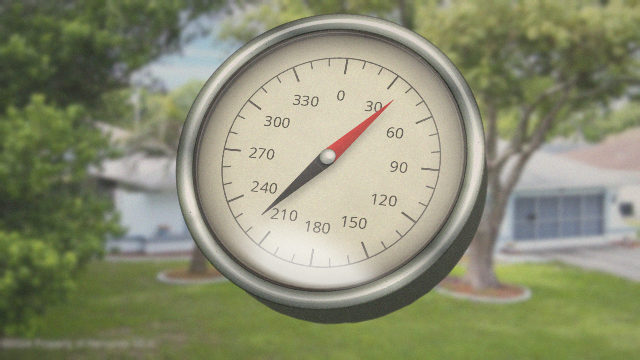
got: 40 °
